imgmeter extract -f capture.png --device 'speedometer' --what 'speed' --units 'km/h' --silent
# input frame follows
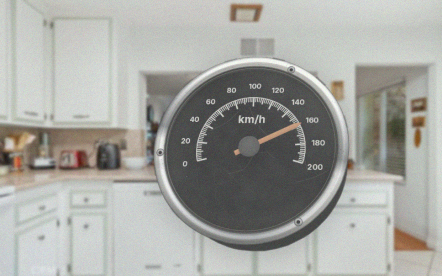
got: 160 km/h
